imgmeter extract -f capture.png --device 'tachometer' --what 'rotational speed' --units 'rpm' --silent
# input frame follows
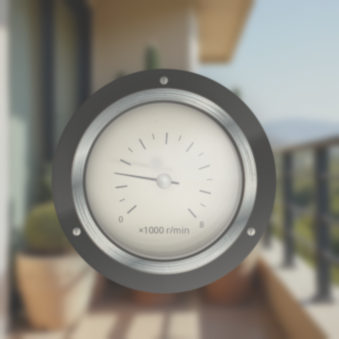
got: 1500 rpm
